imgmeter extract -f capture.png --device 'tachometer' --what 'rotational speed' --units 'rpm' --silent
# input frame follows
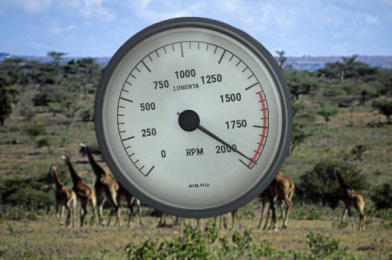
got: 1950 rpm
